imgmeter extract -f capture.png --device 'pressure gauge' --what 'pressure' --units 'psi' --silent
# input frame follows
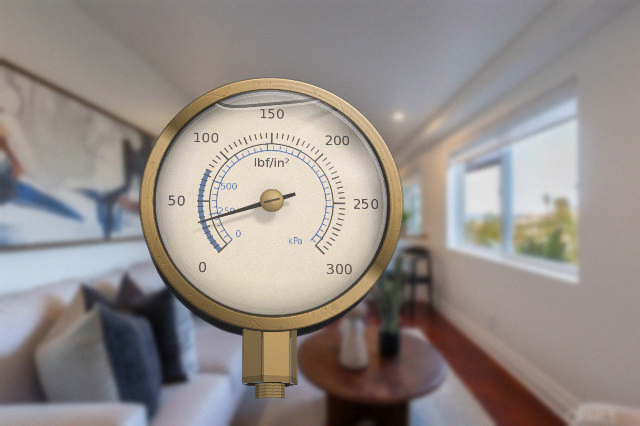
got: 30 psi
